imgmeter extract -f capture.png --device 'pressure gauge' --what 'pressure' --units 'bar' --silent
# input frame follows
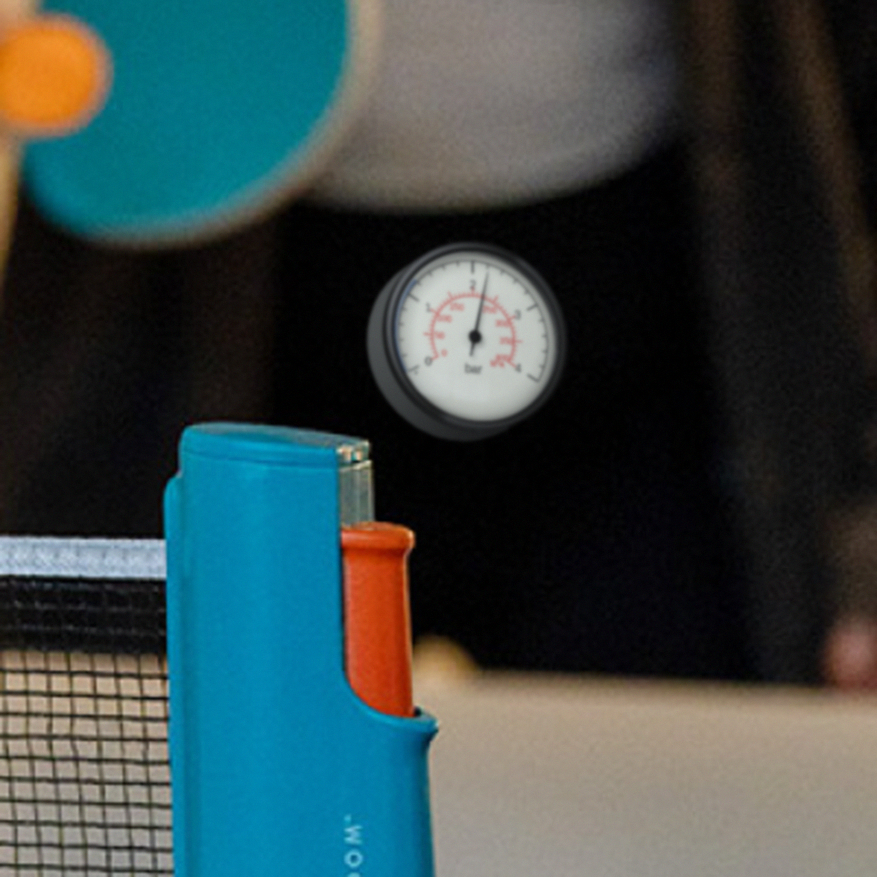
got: 2.2 bar
